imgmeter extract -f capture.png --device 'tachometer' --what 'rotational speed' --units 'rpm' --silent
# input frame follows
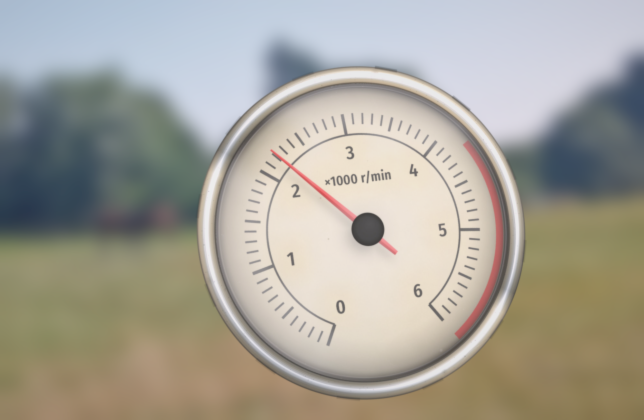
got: 2200 rpm
